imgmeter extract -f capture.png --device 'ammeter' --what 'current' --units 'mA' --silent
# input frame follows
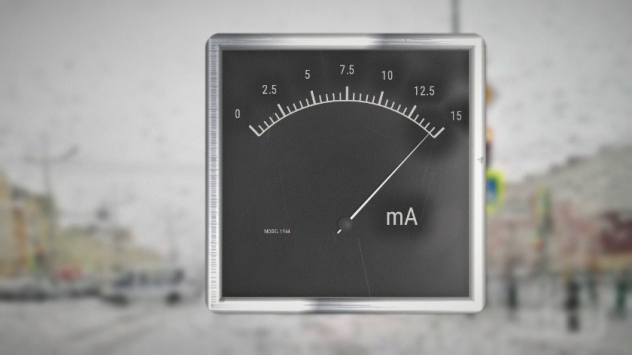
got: 14.5 mA
